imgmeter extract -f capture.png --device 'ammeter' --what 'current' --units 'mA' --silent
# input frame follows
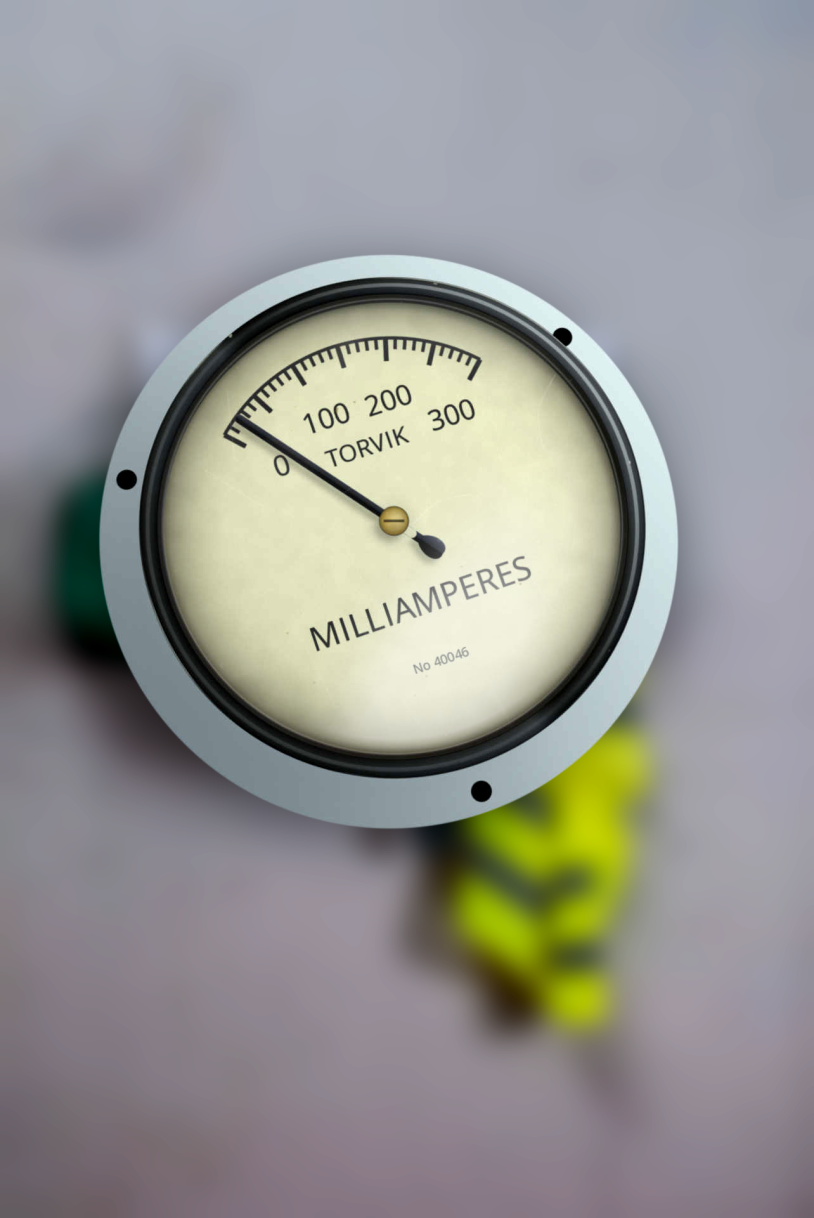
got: 20 mA
